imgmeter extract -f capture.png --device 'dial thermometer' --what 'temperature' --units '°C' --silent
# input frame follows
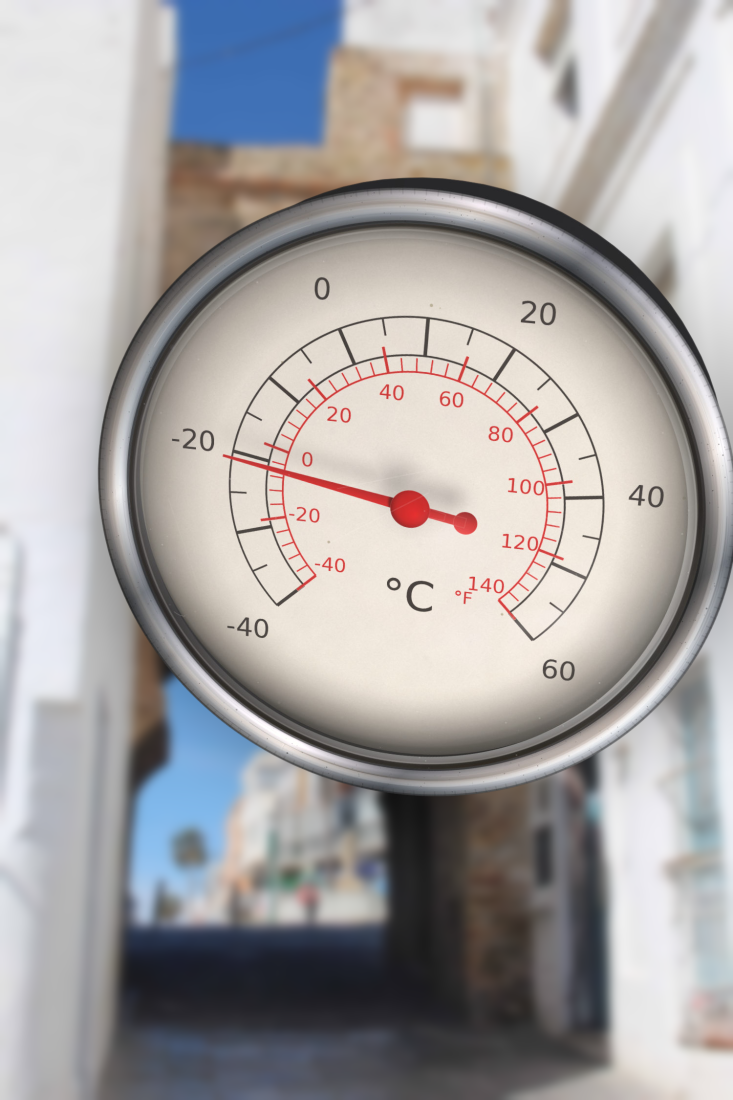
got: -20 °C
